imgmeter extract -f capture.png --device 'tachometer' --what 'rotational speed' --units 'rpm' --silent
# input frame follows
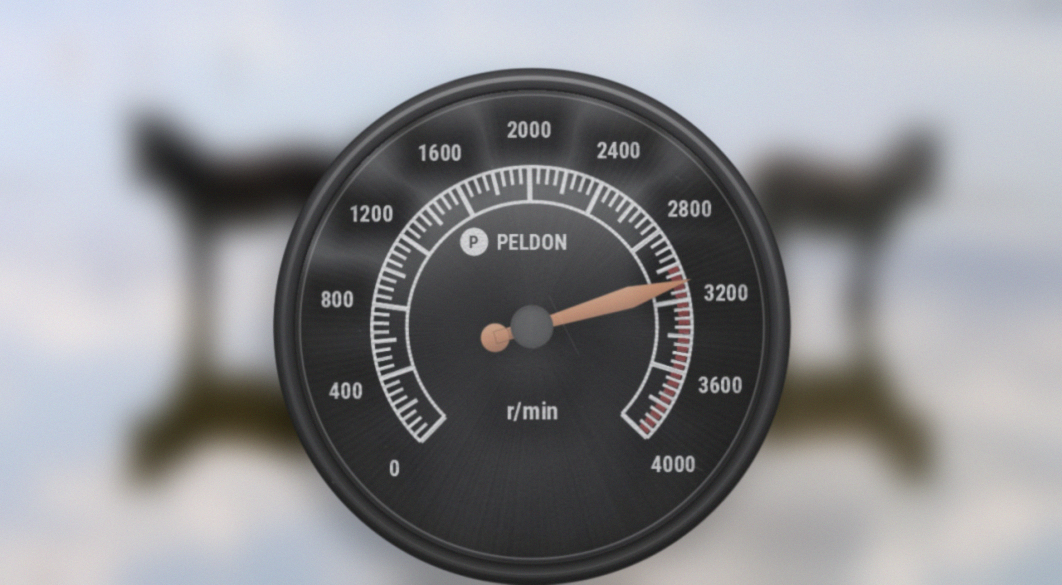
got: 3100 rpm
